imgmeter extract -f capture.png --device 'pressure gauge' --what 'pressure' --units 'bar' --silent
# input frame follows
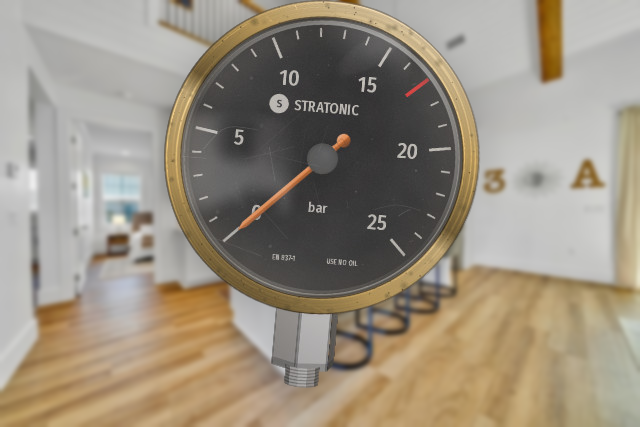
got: 0 bar
